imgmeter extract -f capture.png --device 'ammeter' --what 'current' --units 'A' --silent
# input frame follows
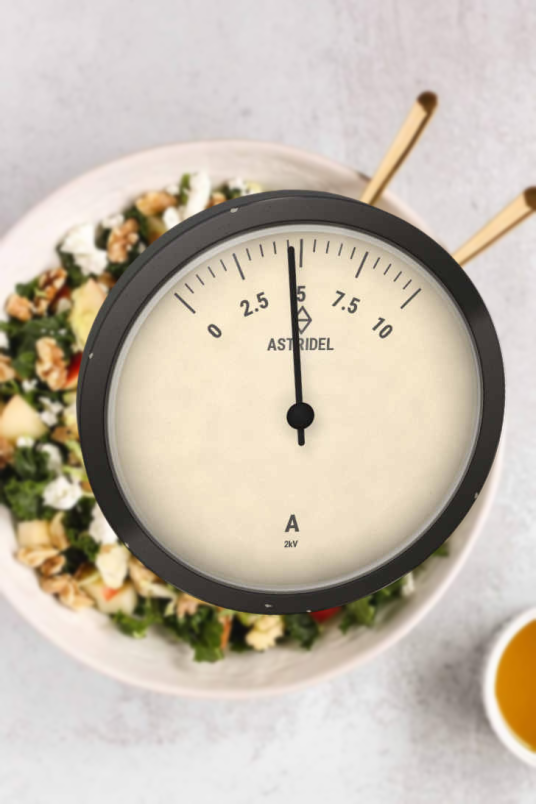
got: 4.5 A
